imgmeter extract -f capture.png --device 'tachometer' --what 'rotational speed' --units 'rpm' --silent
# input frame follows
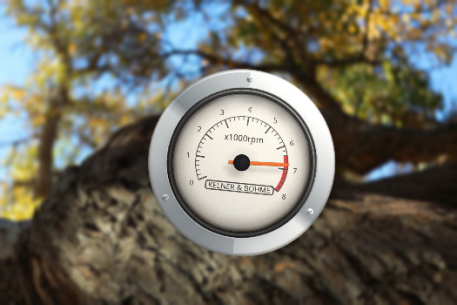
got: 6800 rpm
